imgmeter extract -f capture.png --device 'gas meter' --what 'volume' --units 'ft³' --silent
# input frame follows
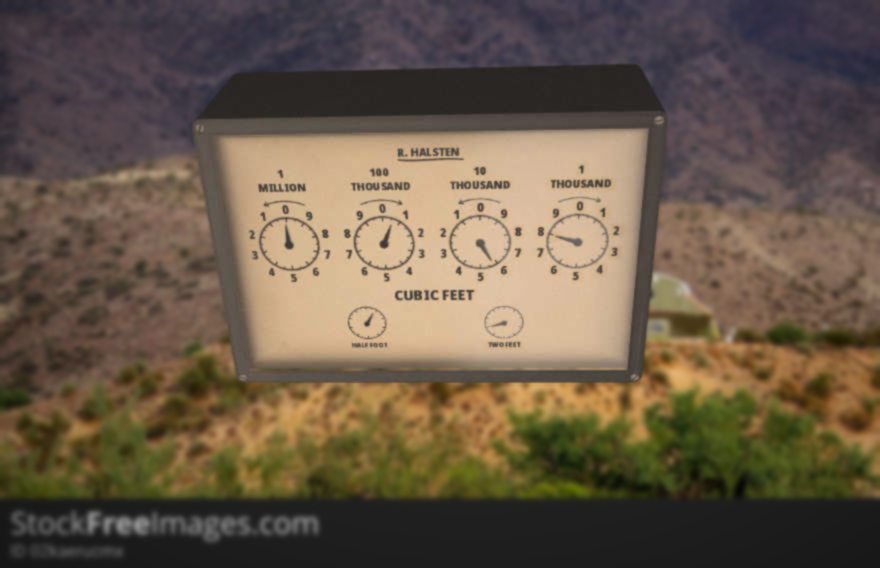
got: 5800 ft³
